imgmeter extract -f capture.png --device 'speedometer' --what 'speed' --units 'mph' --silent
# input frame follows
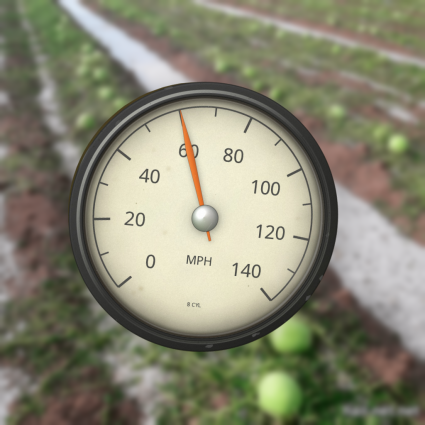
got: 60 mph
